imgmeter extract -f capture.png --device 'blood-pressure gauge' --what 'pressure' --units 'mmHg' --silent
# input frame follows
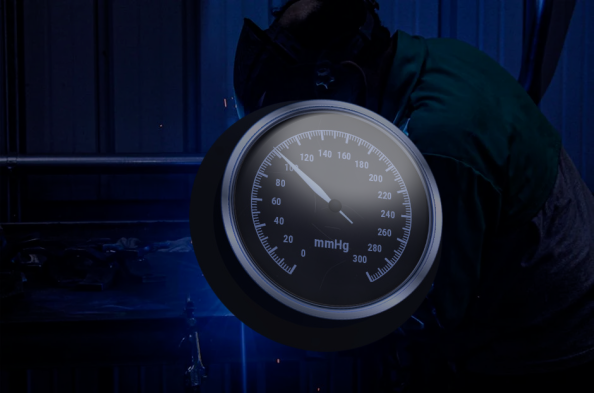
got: 100 mmHg
